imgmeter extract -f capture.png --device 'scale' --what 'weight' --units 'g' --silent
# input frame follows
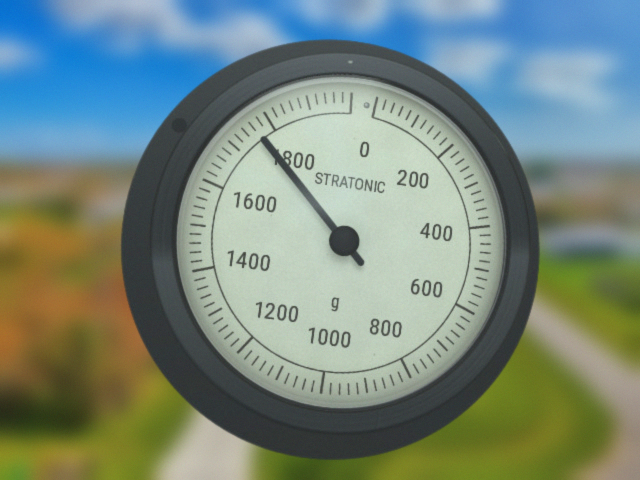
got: 1760 g
